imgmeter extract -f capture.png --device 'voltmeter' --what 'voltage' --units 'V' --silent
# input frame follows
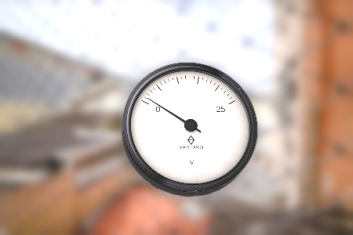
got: 1 V
